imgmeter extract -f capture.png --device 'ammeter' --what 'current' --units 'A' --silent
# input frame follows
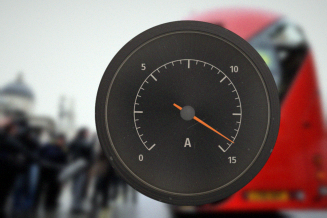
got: 14.25 A
